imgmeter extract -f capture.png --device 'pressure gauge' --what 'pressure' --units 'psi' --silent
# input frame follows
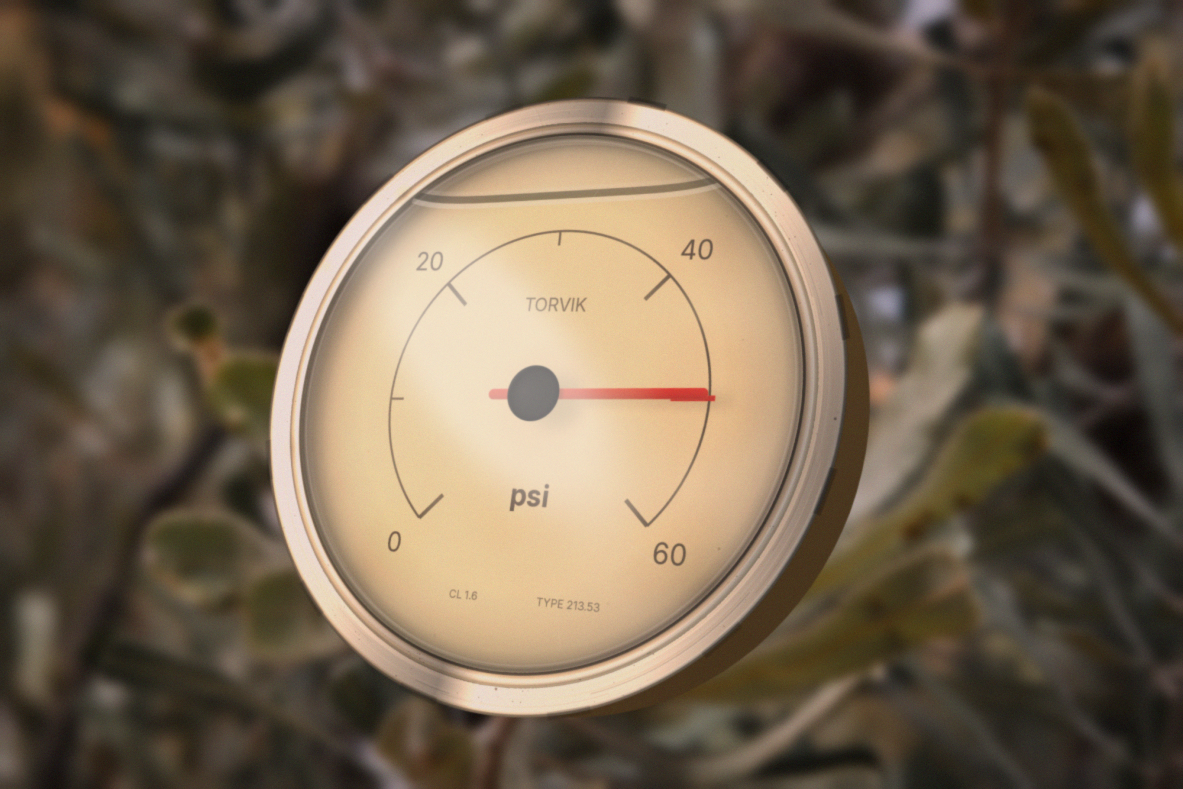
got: 50 psi
